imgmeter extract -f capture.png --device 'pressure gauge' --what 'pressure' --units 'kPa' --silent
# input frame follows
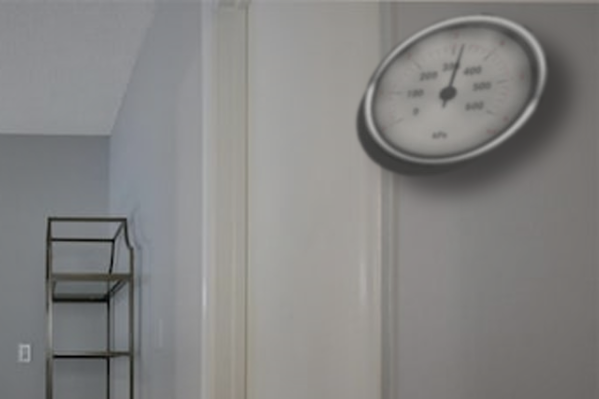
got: 320 kPa
